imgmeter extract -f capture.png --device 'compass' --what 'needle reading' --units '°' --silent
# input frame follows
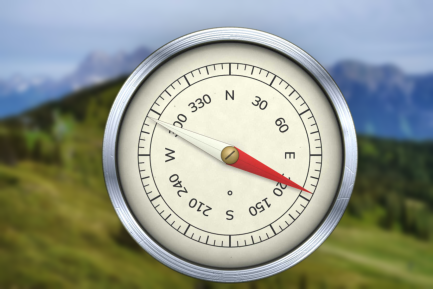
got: 115 °
